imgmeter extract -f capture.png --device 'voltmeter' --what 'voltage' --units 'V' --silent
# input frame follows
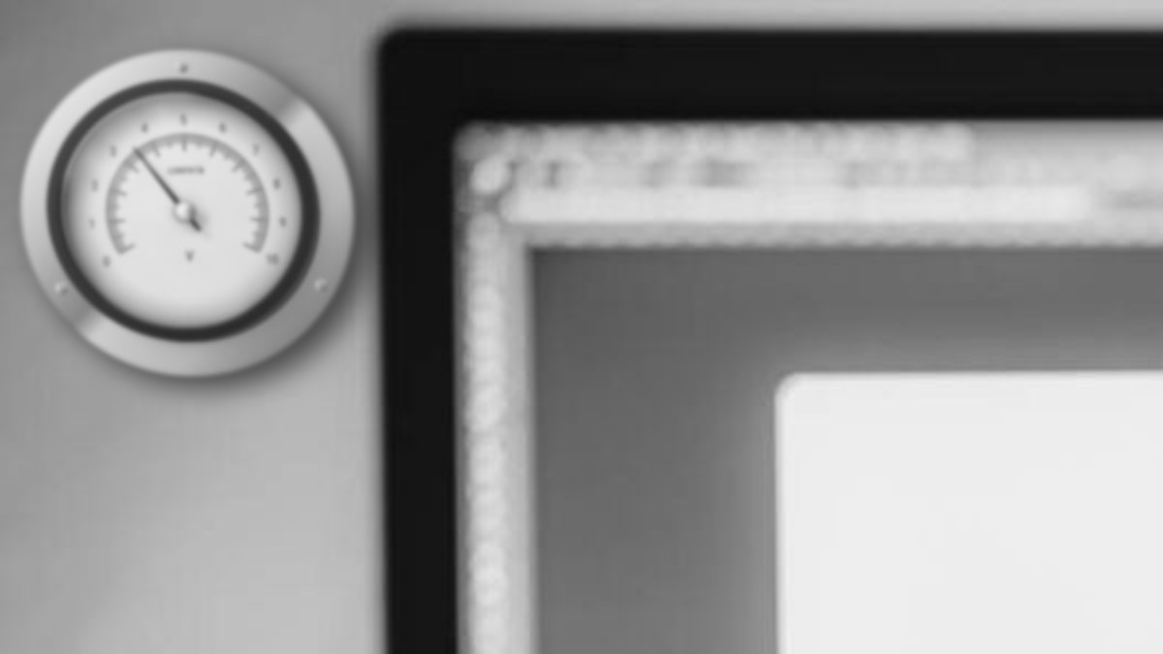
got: 3.5 V
